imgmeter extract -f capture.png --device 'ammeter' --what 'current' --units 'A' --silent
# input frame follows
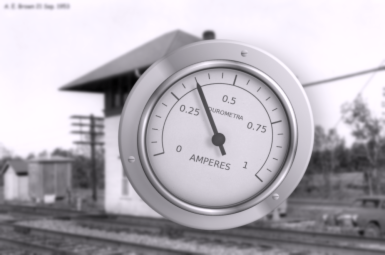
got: 0.35 A
